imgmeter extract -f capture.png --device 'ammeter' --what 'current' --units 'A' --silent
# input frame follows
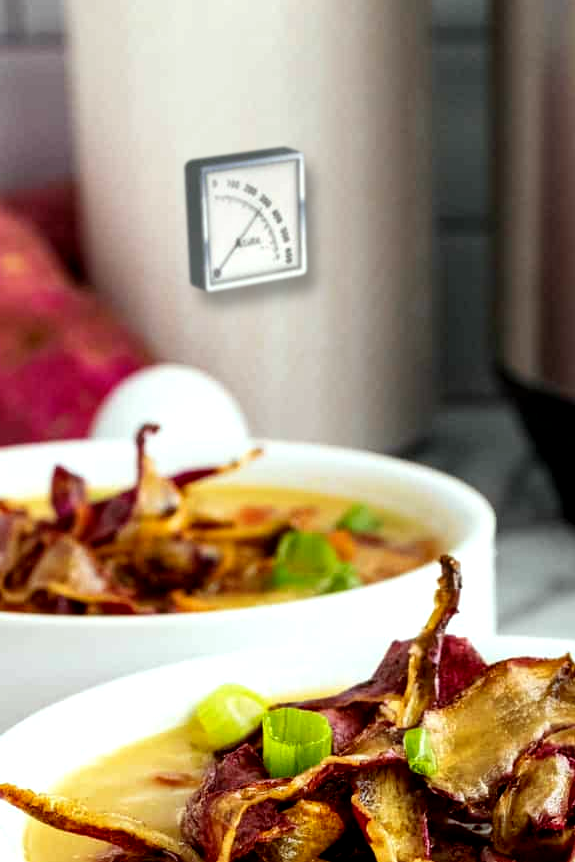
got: 300 A
